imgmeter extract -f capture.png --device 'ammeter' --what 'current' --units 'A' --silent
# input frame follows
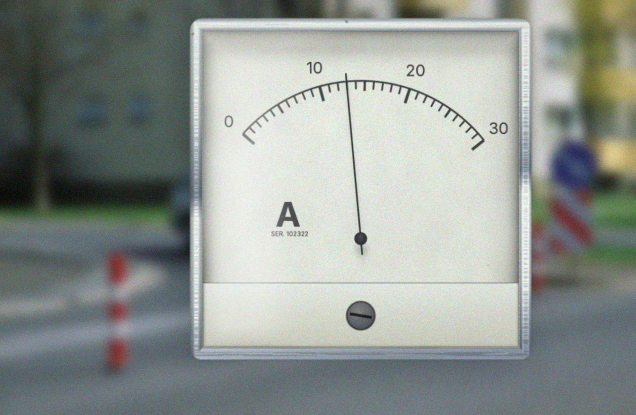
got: 13 A
